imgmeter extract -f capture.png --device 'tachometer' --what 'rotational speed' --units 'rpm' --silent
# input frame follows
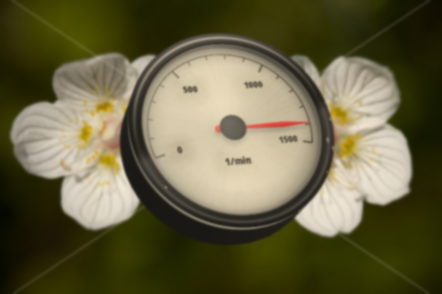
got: 1400 rpm
